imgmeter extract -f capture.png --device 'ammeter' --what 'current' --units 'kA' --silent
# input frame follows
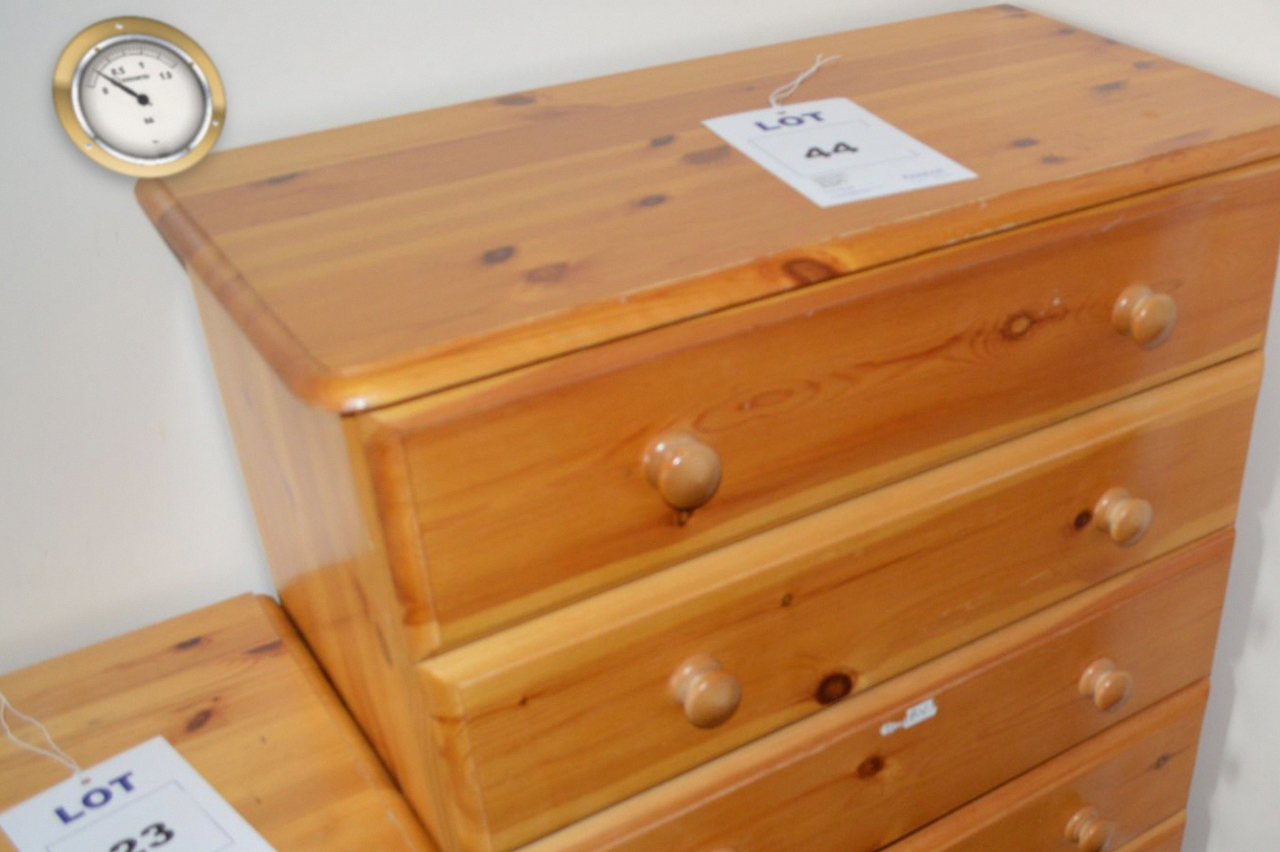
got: 0.25 kA
